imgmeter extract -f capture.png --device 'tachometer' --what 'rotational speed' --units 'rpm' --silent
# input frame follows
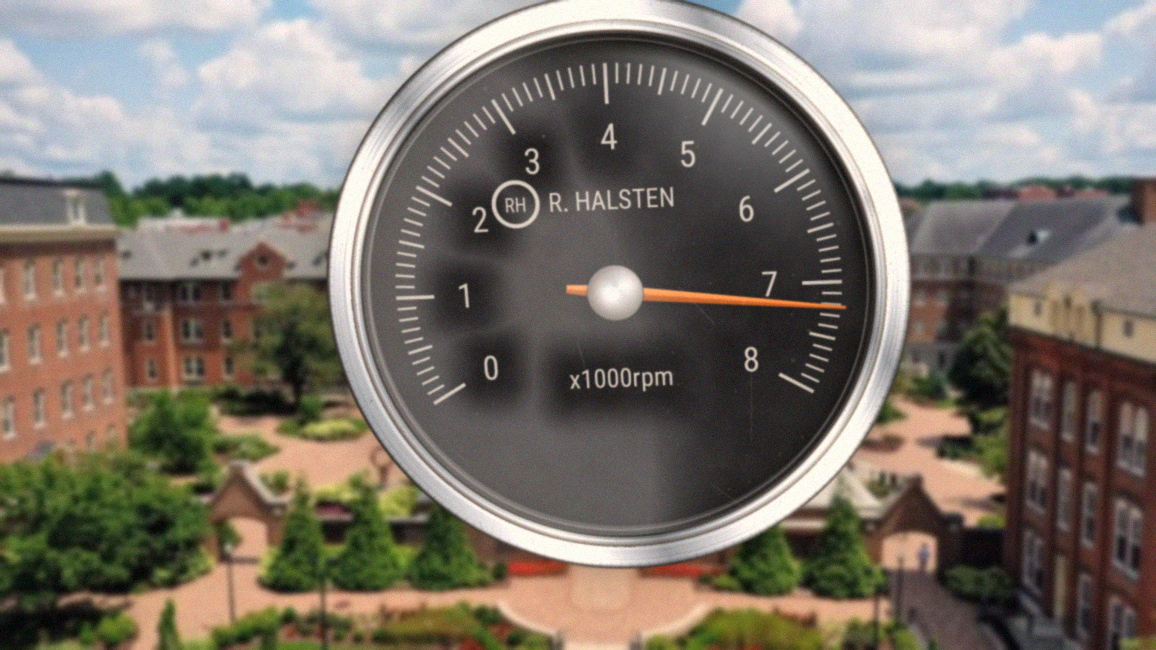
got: 7200 rpm
